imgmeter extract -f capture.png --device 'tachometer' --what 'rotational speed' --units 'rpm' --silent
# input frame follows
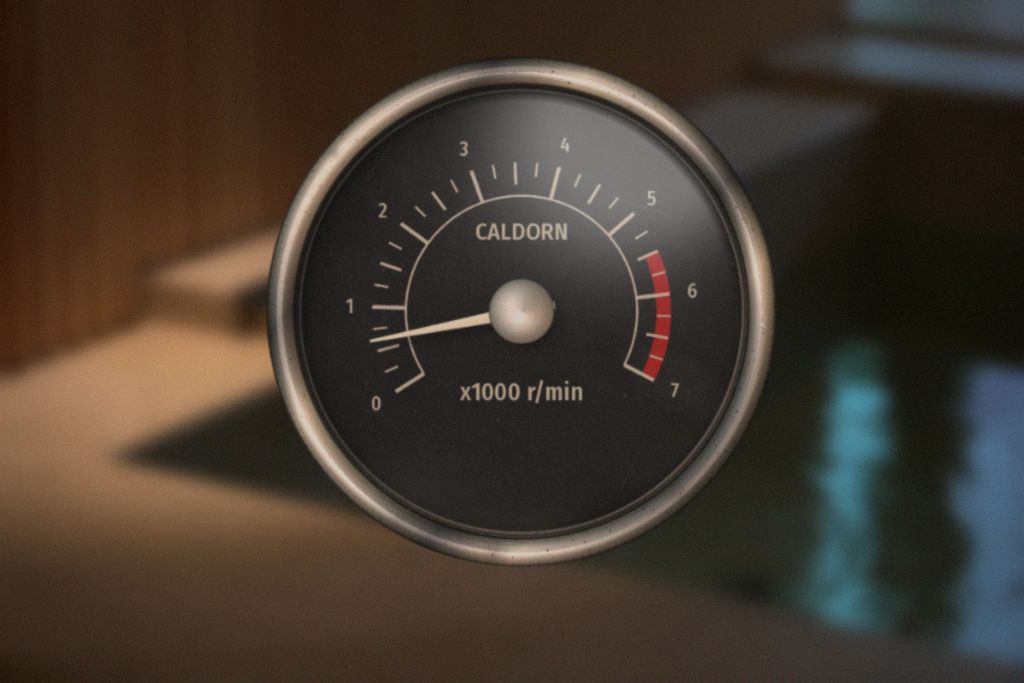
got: 625 rpm
